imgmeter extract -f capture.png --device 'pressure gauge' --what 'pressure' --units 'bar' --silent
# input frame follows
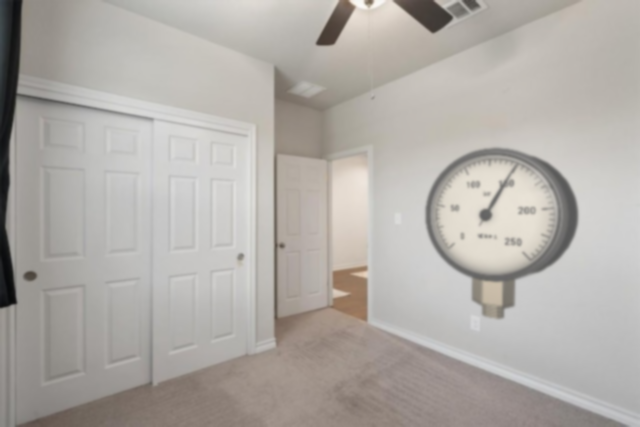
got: 150 bar
